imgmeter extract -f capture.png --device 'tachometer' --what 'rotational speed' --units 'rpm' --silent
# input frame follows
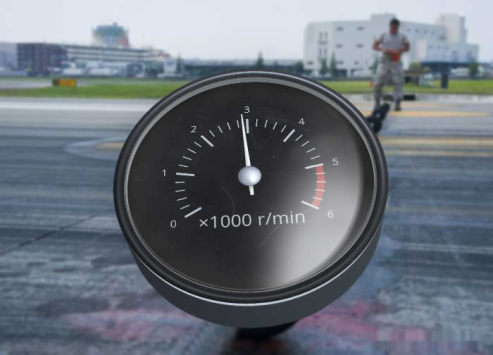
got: 2900 rpm
